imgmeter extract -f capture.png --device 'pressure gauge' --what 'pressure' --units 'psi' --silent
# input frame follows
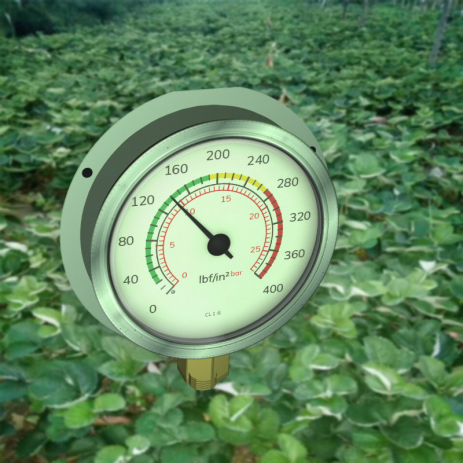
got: 140 psi
